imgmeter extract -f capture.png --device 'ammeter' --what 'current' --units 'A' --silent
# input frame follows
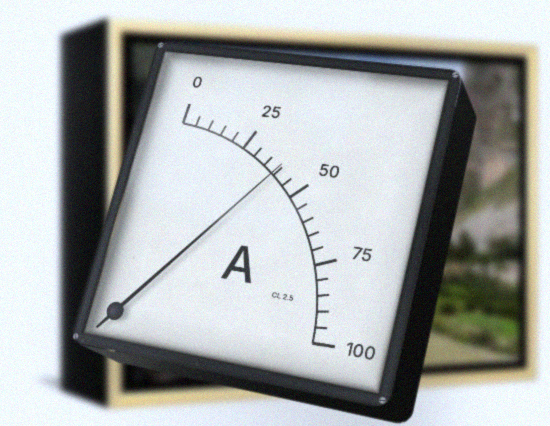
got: 40 A
